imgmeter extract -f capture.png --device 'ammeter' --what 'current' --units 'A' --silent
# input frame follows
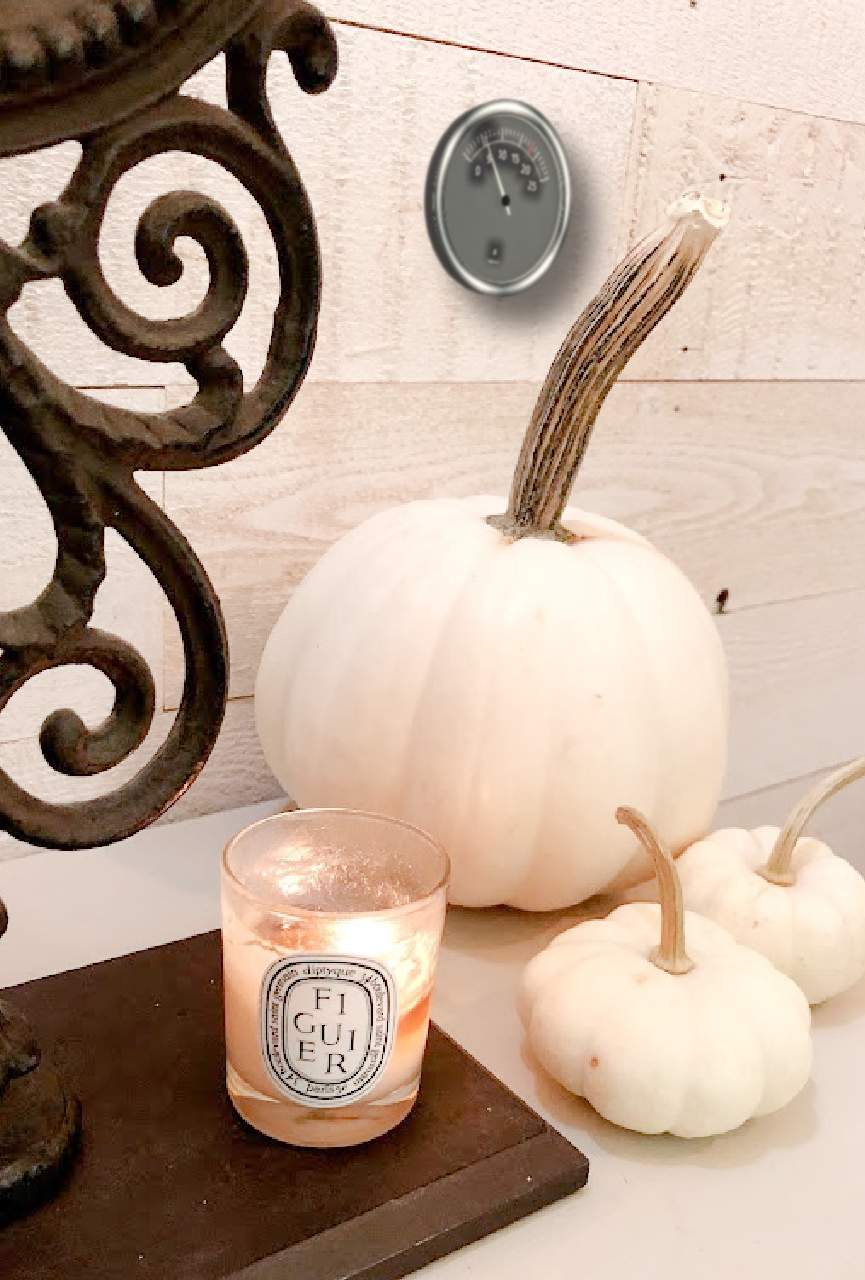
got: 5 A
